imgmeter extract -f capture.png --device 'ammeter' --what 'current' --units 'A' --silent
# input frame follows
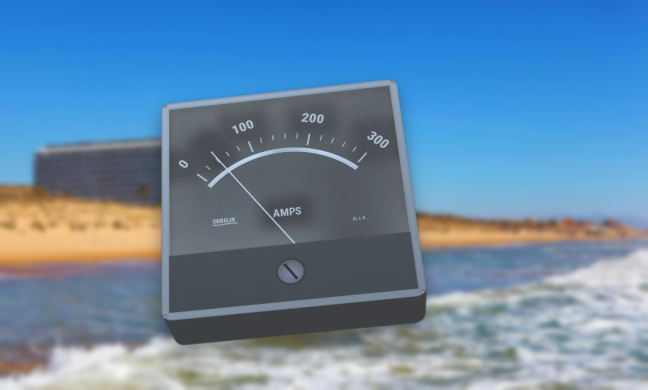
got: 40 A
